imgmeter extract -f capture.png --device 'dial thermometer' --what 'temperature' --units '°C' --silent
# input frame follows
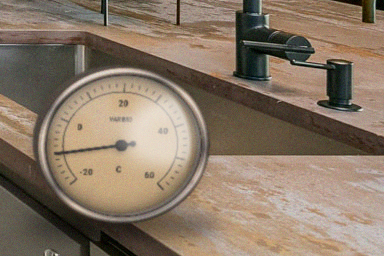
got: -10 °C
